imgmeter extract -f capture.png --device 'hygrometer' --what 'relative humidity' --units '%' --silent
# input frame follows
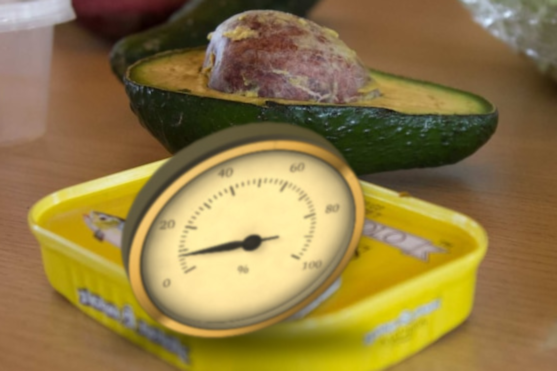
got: 10 %
